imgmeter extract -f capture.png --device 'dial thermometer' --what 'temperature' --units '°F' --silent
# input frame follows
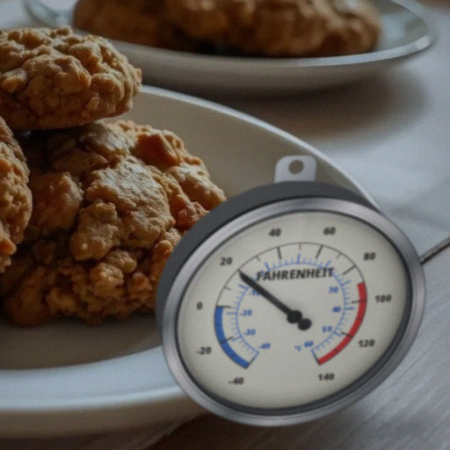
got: 20 °F
